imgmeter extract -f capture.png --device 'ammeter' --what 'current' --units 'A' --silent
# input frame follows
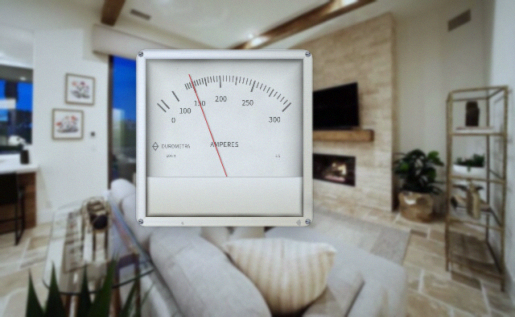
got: 150 A
